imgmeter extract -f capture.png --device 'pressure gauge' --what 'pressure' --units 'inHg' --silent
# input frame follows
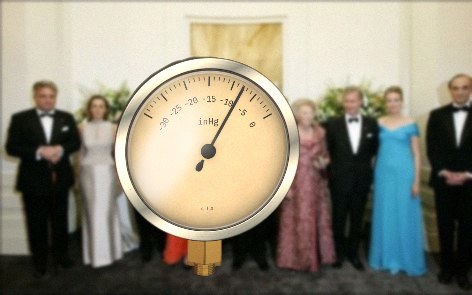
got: -8 inHg
